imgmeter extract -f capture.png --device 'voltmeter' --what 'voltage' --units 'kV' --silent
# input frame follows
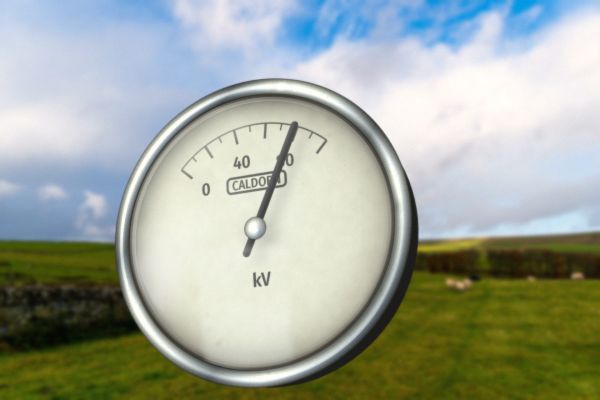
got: 80 kV
